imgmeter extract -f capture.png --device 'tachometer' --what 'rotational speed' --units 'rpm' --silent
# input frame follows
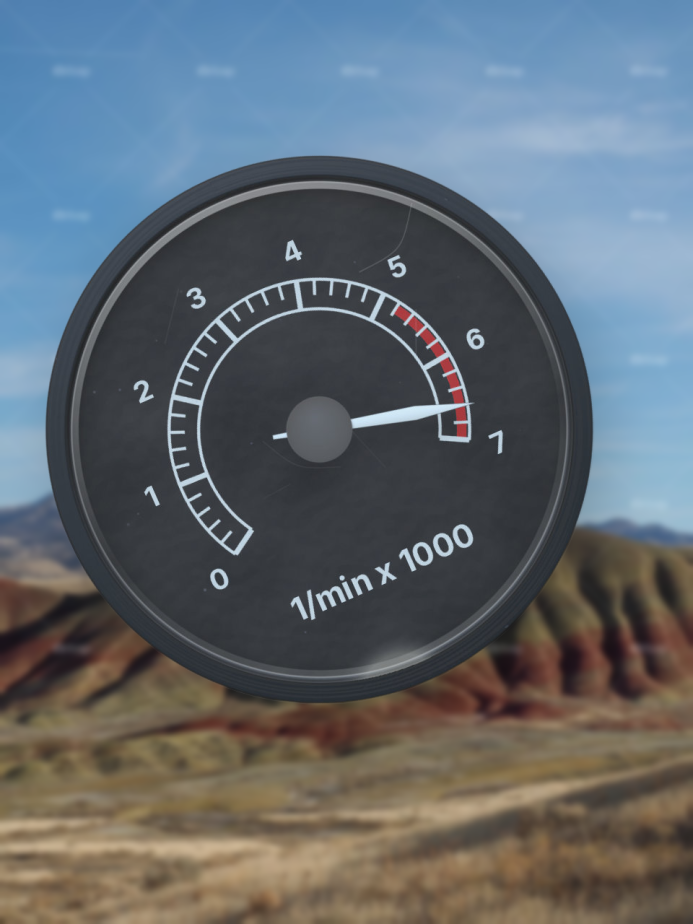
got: 6600 rpm
